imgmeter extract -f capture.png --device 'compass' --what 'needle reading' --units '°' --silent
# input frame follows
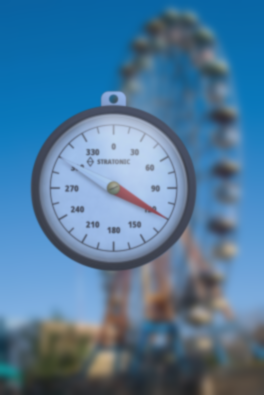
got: 120 °
